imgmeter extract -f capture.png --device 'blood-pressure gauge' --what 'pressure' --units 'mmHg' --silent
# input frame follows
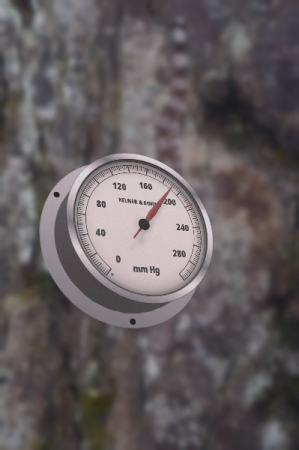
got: 190 mmHg
